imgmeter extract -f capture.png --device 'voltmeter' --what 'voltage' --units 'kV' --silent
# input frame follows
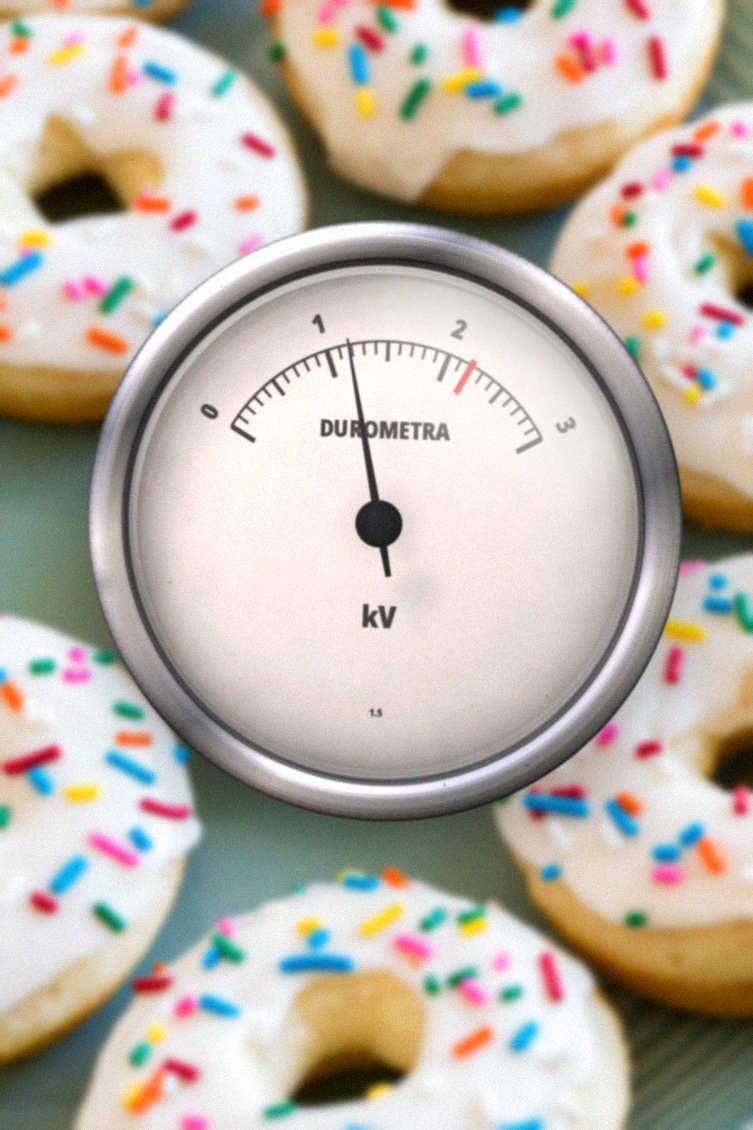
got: 1.2 kV
